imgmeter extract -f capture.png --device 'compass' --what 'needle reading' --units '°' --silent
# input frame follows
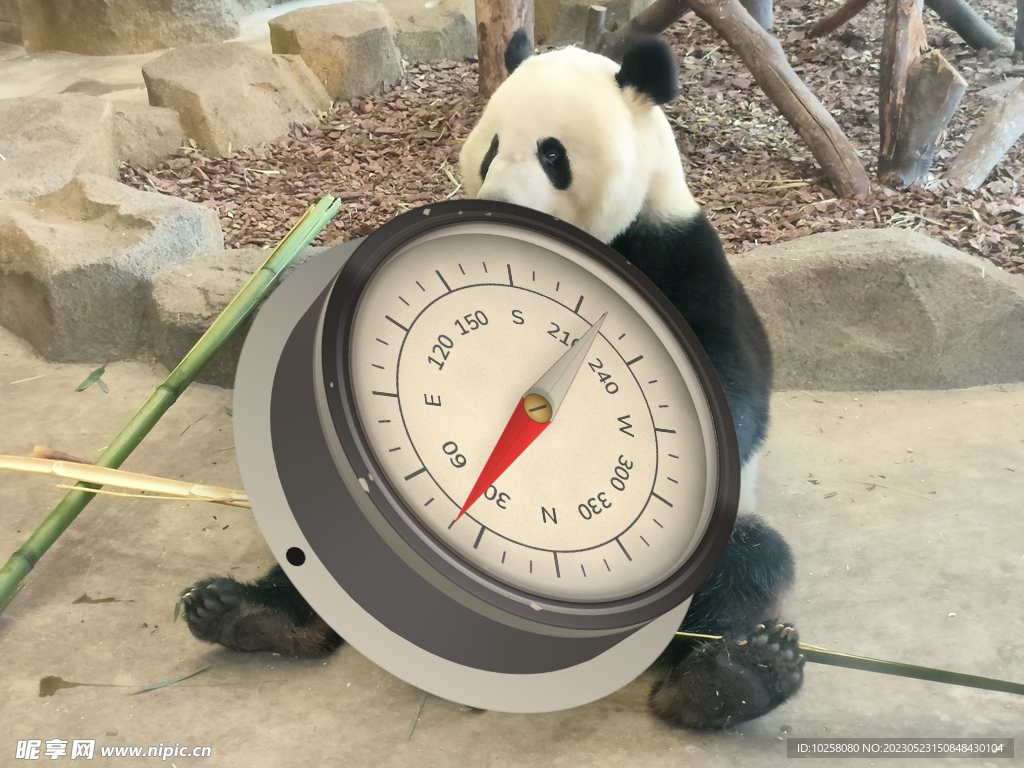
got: 40 °
